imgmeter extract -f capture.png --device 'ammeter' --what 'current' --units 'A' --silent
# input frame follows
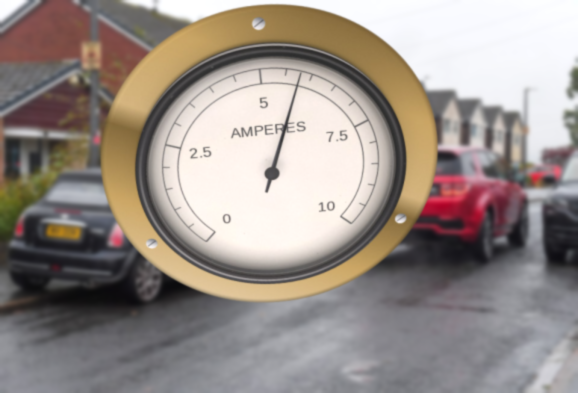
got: 5.75 A
